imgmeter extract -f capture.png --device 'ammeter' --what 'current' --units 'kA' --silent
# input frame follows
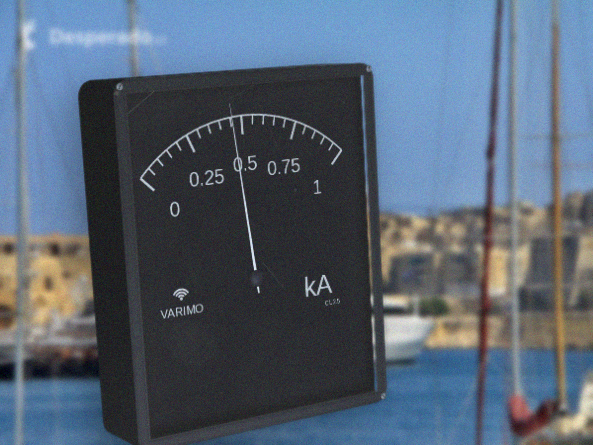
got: 0.45 kA
